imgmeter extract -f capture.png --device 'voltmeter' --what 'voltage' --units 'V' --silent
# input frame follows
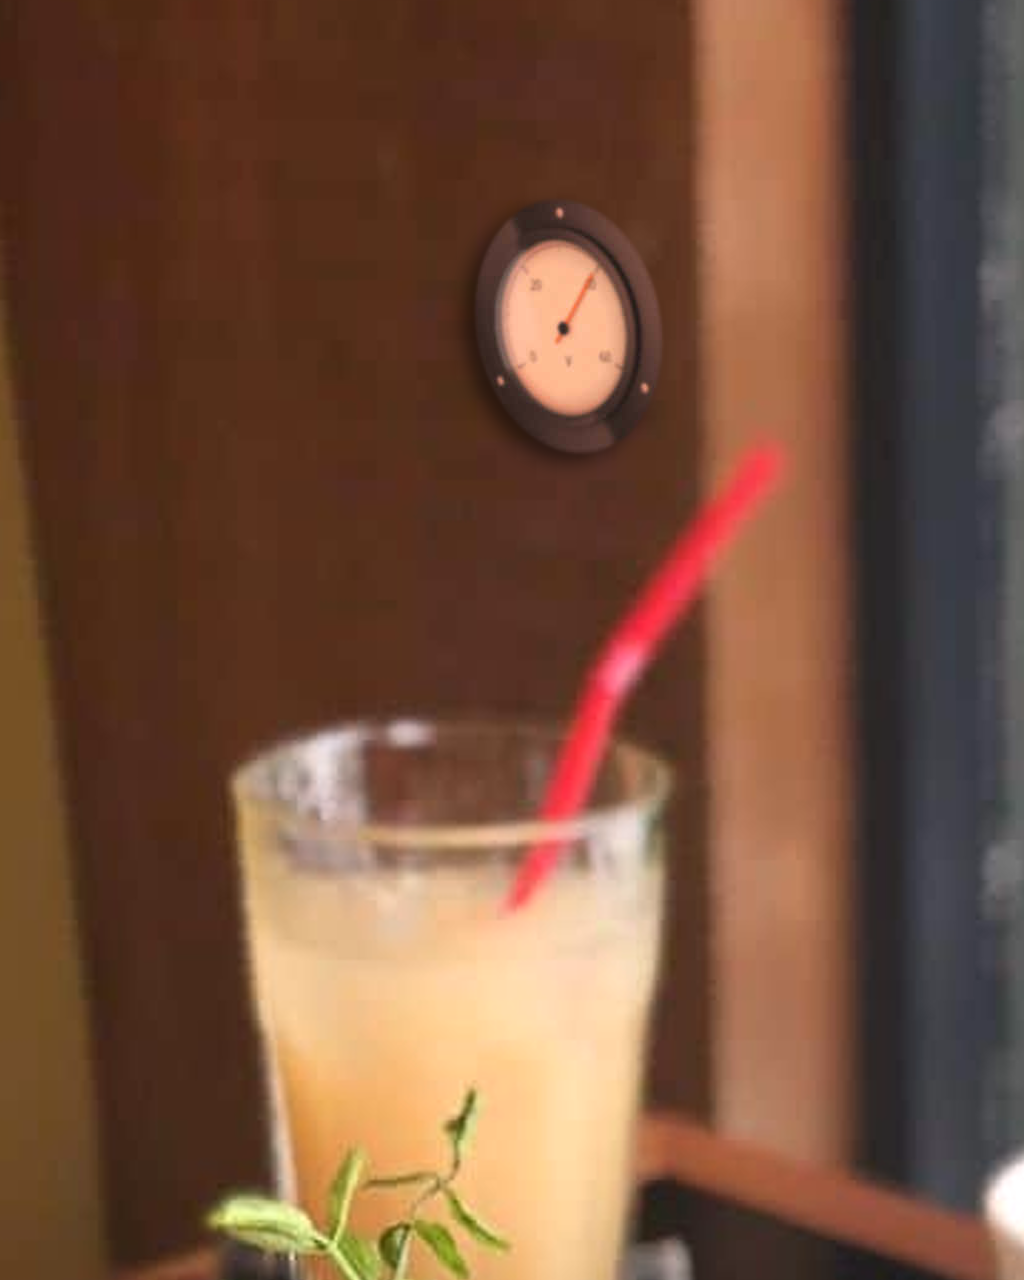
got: 40 V
